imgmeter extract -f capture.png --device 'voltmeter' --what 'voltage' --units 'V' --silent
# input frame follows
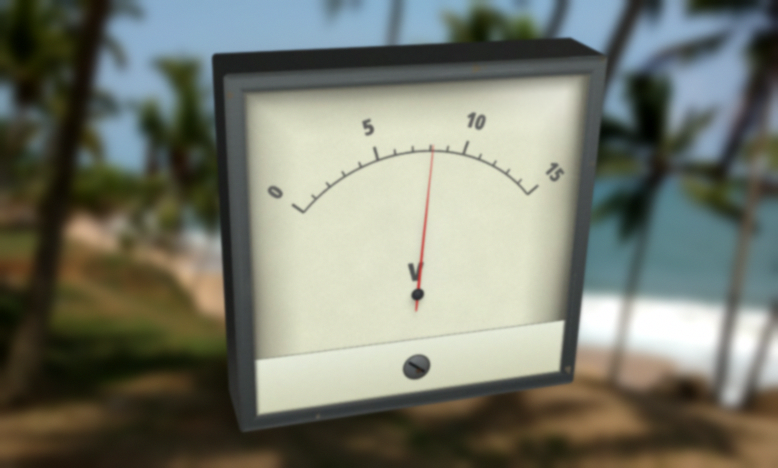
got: 8 V
